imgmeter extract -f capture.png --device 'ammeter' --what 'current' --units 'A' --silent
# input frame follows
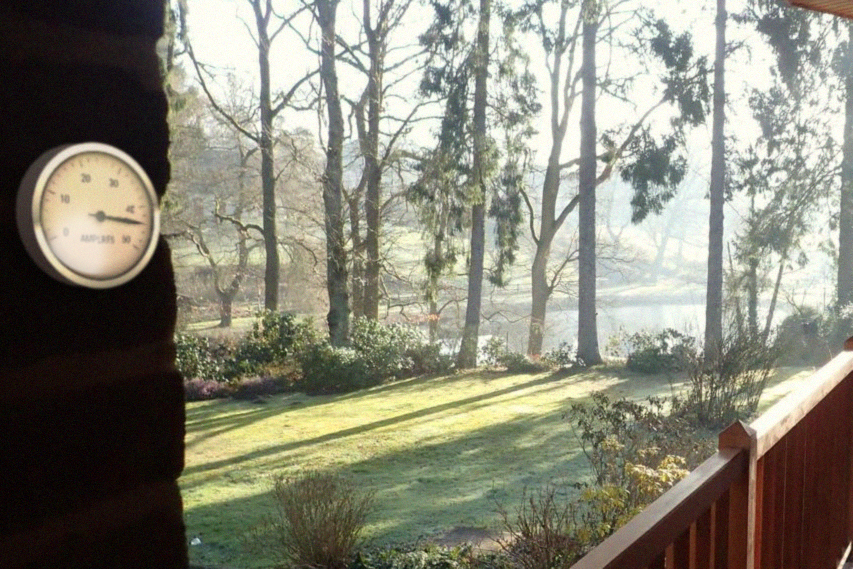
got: 44 A
